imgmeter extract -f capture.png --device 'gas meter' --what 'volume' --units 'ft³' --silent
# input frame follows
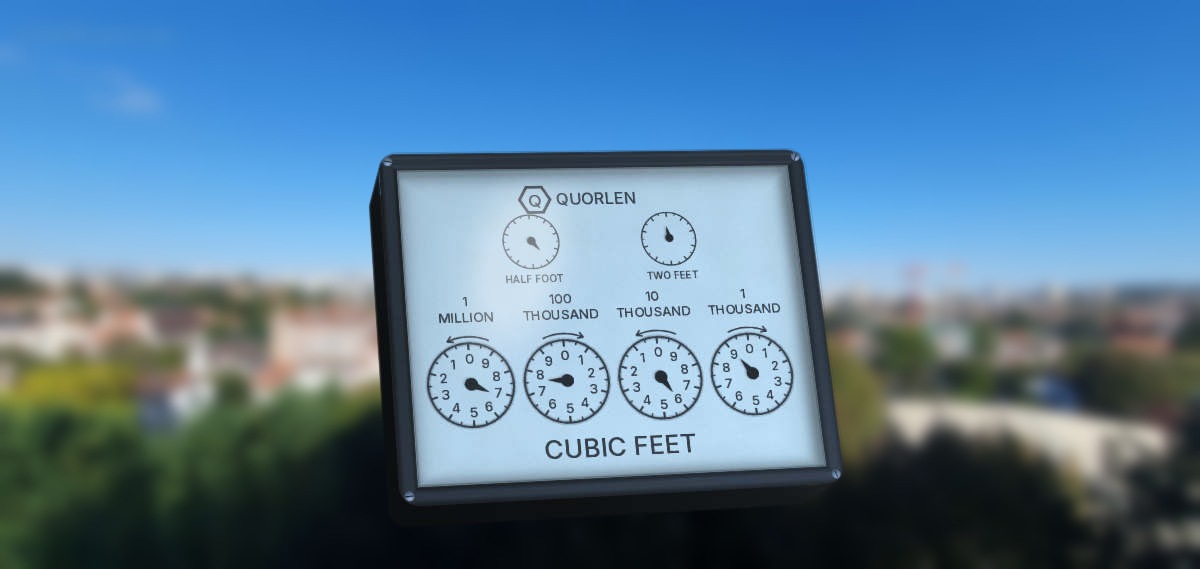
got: 675900 ft³
